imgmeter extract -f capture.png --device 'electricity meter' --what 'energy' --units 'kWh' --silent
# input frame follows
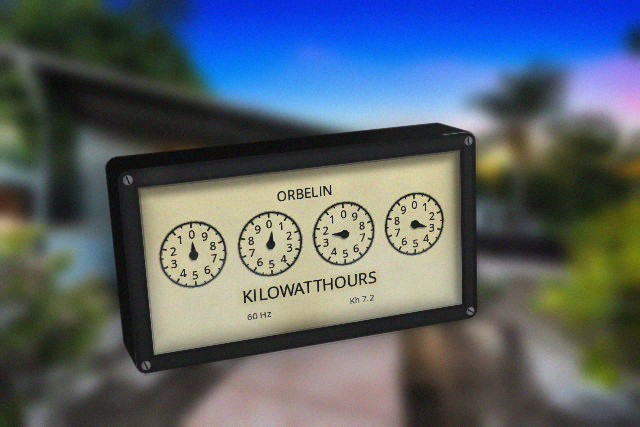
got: 23 kWh
